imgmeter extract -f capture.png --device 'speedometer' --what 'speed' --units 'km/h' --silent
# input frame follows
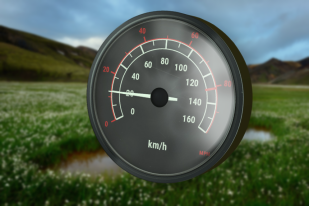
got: 20 km/h
